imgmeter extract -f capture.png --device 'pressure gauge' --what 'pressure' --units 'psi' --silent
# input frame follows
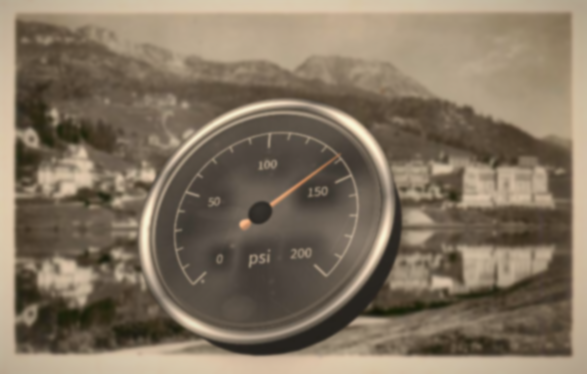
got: 140 psi
